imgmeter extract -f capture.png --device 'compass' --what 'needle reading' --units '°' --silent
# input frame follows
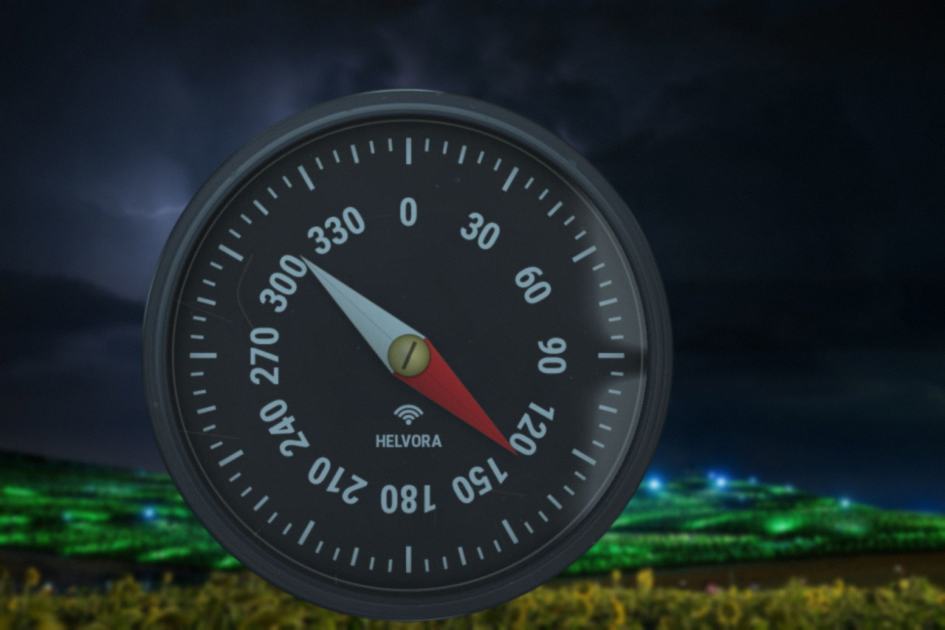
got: 132.5 °
